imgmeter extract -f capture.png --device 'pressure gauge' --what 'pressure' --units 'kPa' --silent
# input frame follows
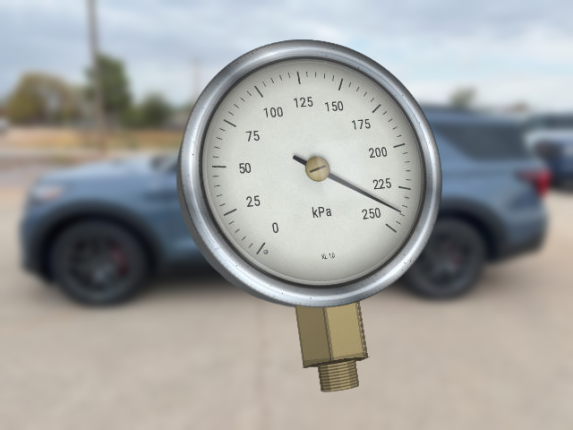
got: 240 kPa
